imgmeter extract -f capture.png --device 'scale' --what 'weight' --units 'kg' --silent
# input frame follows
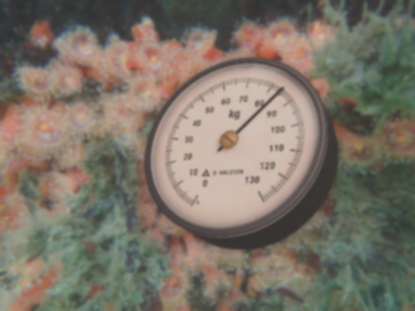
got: 85 kg
